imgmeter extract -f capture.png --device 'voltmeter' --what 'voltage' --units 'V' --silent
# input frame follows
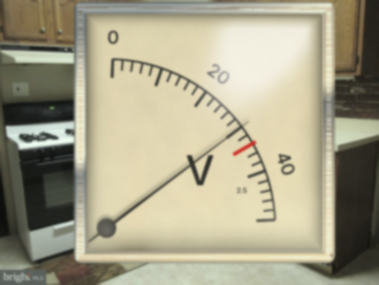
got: 30 V
